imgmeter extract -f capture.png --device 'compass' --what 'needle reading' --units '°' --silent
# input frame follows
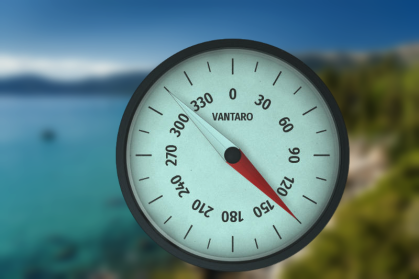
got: 135 °
